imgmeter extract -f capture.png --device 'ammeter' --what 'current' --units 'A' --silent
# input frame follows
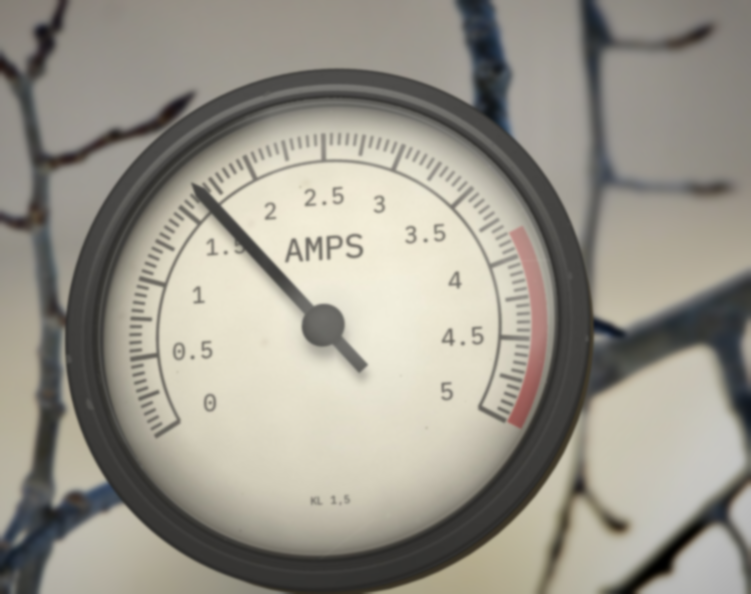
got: 1.65 A
